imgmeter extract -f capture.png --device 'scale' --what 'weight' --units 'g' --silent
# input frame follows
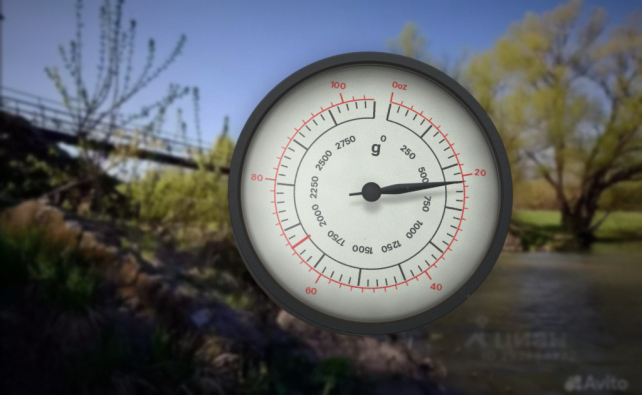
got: 600 g
